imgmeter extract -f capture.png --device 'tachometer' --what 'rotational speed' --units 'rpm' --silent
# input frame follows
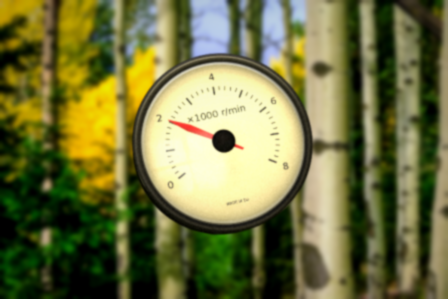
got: 2000 rpm
